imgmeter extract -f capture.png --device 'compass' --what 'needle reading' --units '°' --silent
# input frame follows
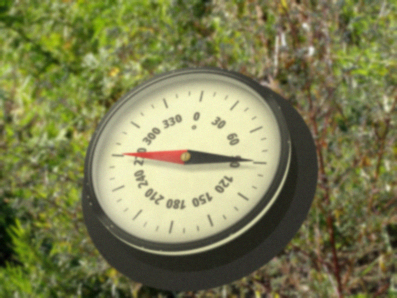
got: 270 °
